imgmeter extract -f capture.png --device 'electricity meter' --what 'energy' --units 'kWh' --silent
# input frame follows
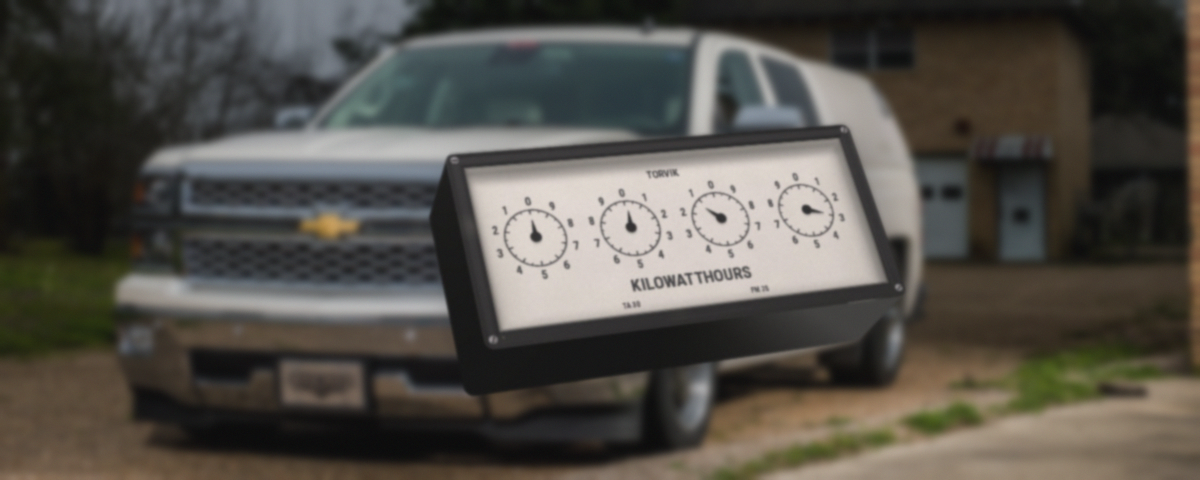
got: 13 kWh
